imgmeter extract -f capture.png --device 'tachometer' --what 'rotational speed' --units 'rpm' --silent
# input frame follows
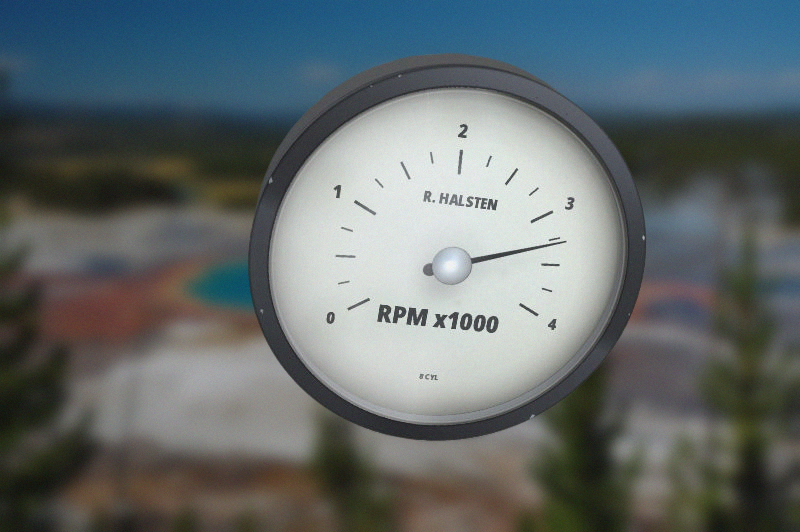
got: 3250 rpm
